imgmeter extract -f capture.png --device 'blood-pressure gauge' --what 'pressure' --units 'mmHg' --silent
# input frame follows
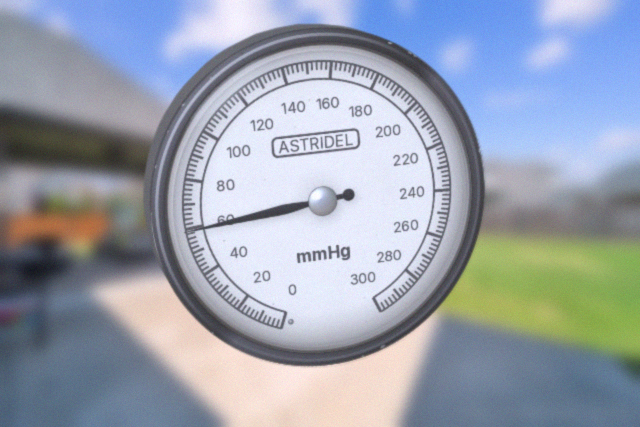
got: 60 mmHg
